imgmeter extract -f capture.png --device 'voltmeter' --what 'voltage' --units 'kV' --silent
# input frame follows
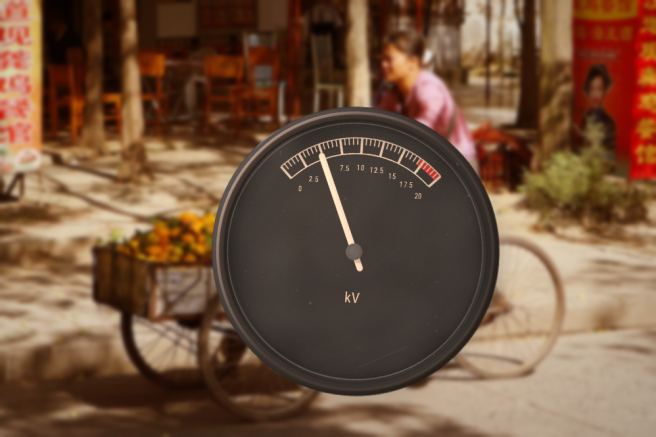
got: 5 kV
